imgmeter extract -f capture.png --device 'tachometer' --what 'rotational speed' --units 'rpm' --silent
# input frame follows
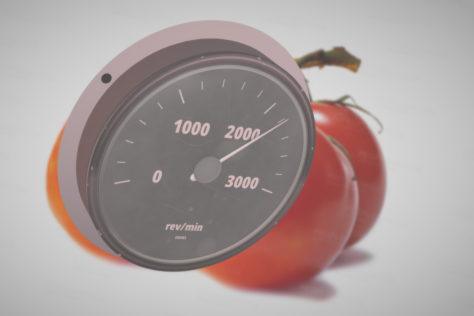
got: 2200 rpm
